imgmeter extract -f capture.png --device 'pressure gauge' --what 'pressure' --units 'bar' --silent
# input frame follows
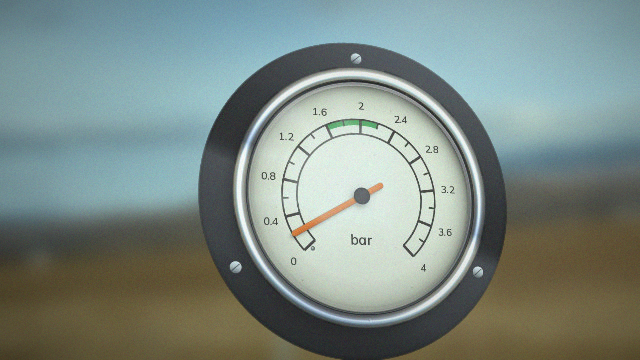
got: 0.2 bar
